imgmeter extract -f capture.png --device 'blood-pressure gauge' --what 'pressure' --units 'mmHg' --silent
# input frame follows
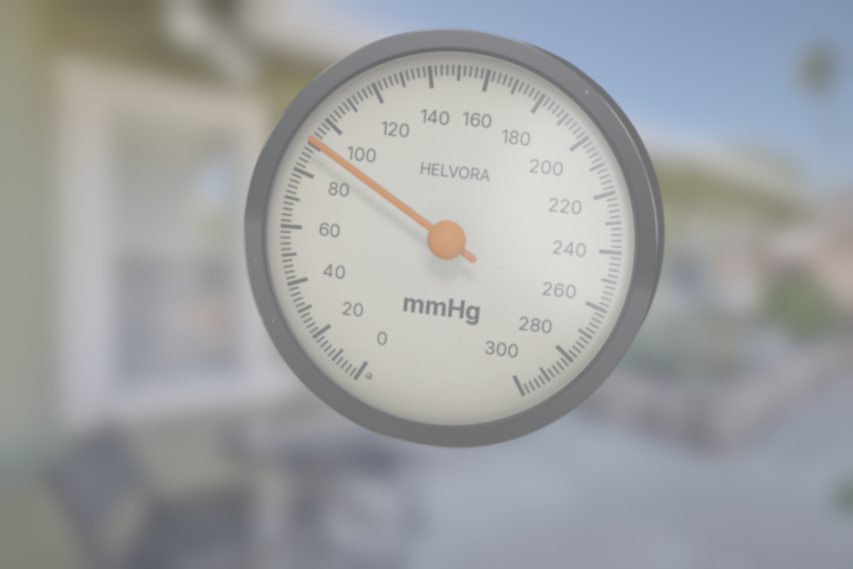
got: 92 mmHg
